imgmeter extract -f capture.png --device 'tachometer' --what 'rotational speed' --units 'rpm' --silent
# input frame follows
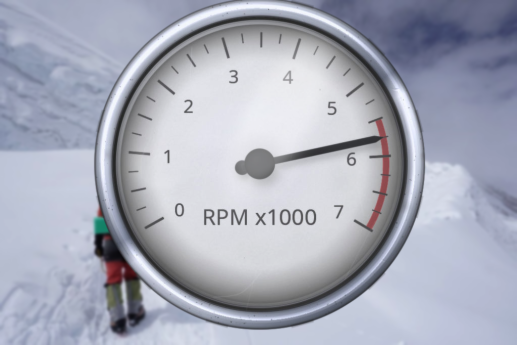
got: 5750 rpm
